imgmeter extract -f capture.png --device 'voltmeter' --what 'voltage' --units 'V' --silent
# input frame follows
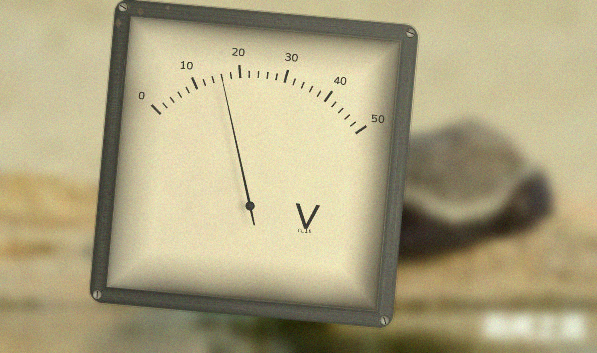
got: 16 V
